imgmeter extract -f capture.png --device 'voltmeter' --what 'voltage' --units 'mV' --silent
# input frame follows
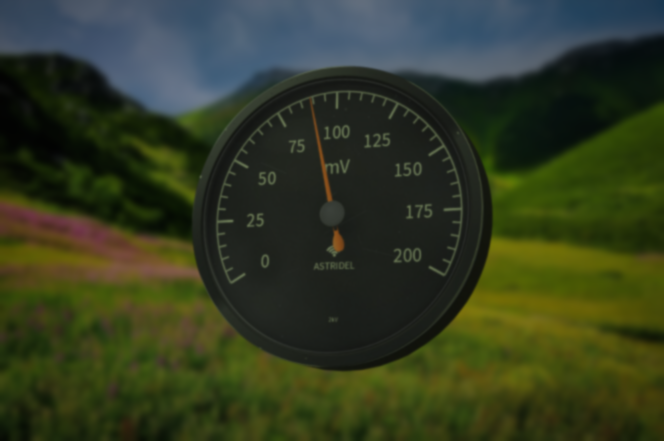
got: 90 mV
